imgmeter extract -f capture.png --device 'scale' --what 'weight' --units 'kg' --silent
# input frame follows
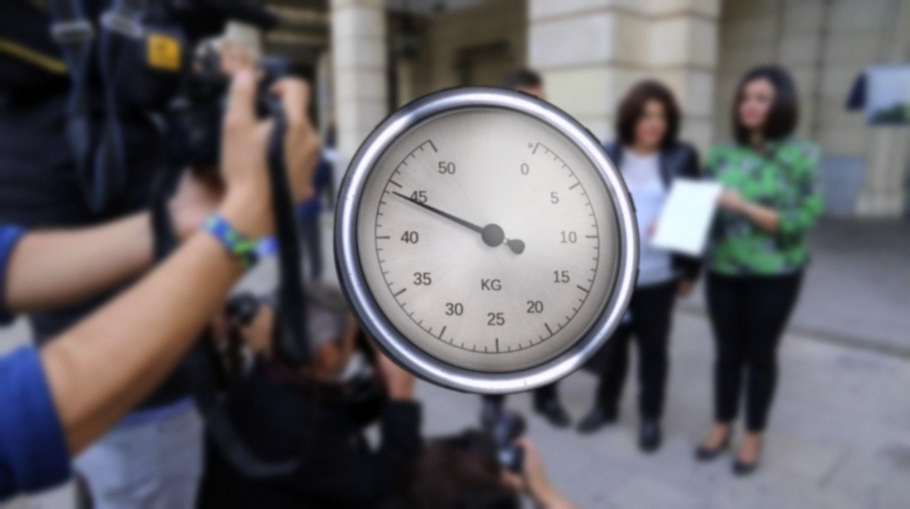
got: 44 kg
